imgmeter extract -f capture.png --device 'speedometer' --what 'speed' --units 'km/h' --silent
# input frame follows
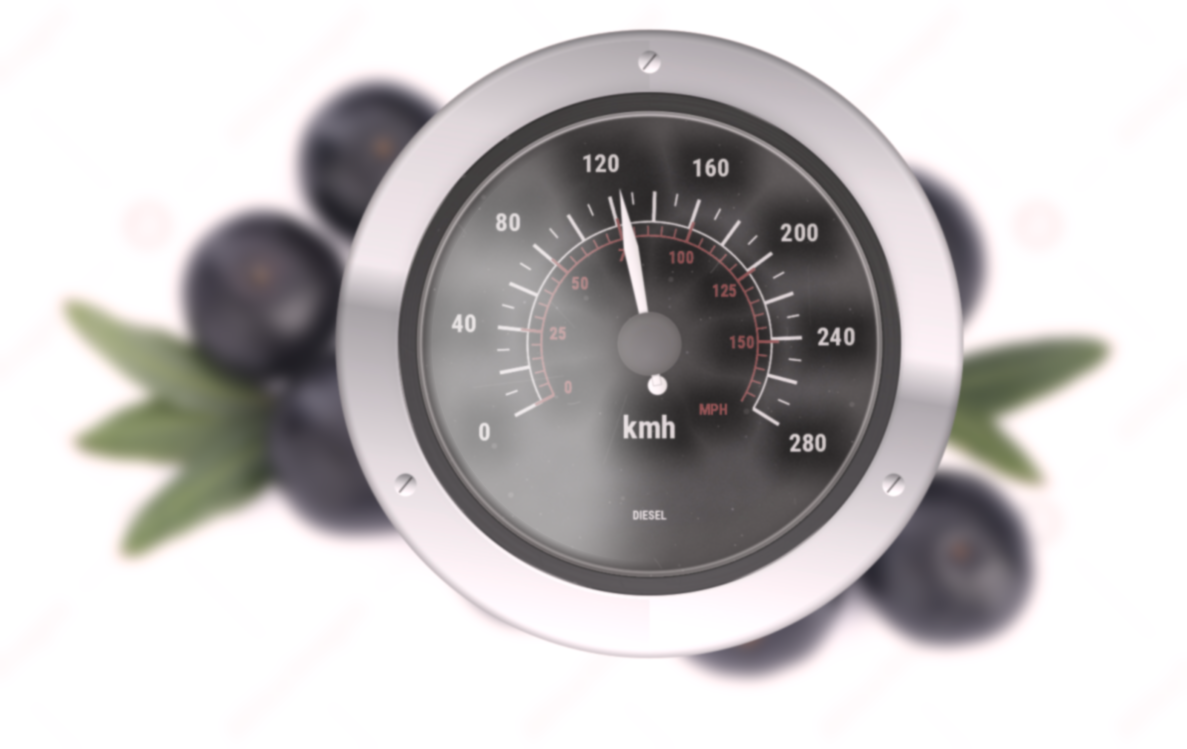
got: 125 km/h
